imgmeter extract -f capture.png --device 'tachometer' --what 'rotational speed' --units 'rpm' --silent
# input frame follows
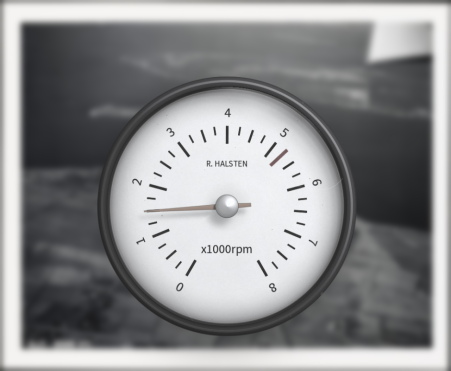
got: 1500 rpm
